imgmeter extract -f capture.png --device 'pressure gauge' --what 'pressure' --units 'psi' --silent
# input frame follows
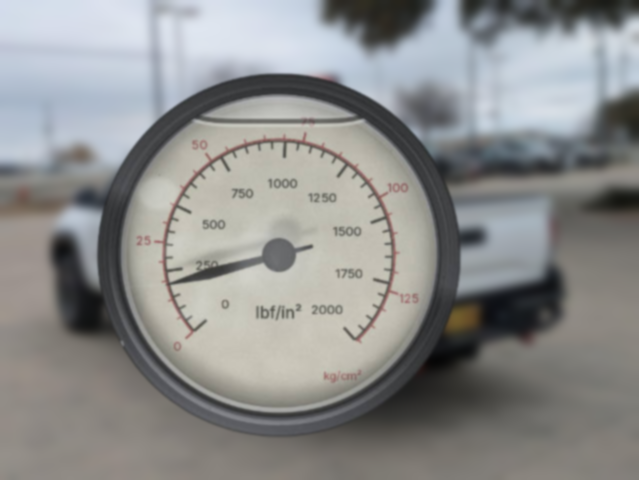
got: 200 psi
